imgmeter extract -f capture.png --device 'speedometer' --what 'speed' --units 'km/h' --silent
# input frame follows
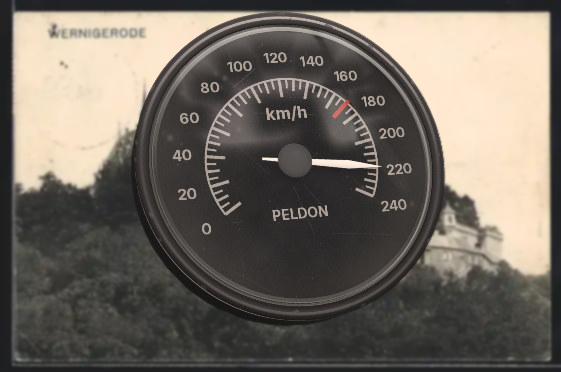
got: 220 km/h
